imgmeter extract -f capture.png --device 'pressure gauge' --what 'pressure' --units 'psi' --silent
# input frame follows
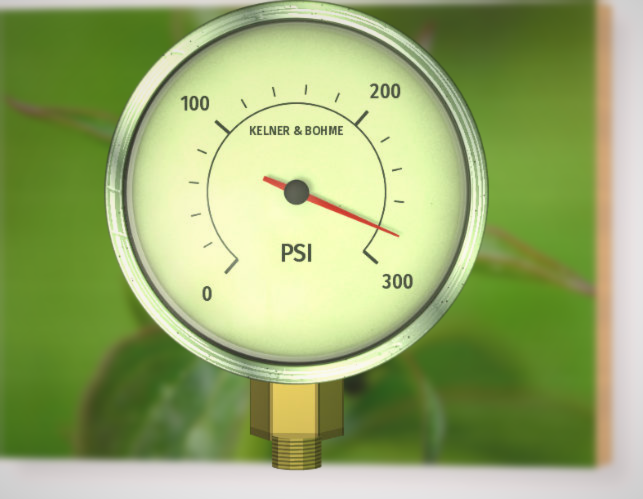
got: 280 psi
